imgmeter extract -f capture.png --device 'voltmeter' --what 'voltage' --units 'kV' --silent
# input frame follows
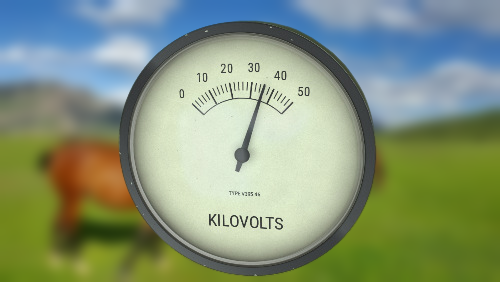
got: 36 kV
